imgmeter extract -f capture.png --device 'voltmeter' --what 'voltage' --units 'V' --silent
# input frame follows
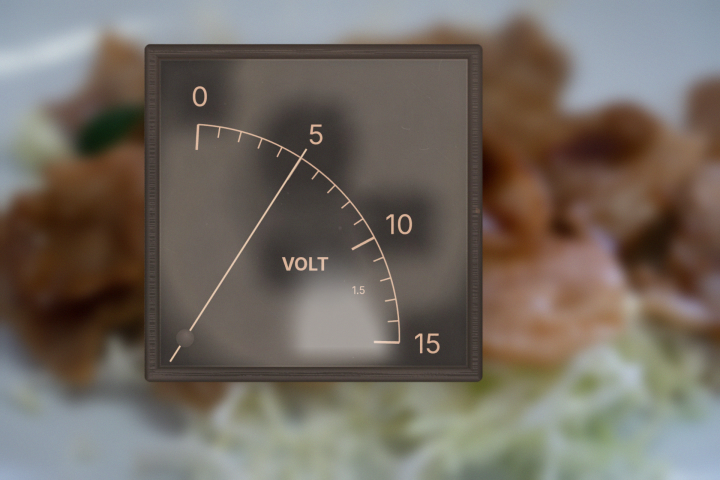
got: 5 V
